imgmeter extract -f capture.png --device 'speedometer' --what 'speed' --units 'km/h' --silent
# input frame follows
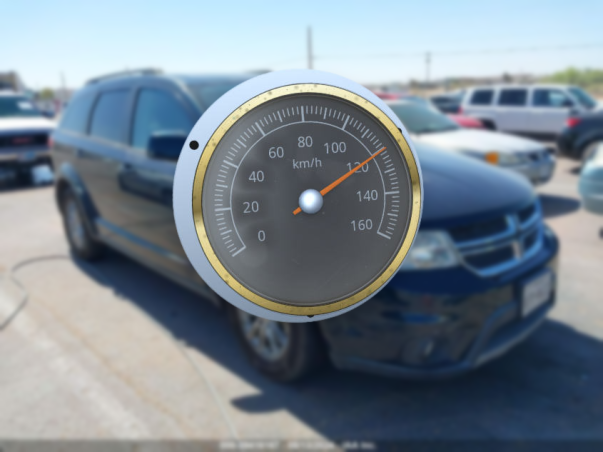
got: 120 km/h
